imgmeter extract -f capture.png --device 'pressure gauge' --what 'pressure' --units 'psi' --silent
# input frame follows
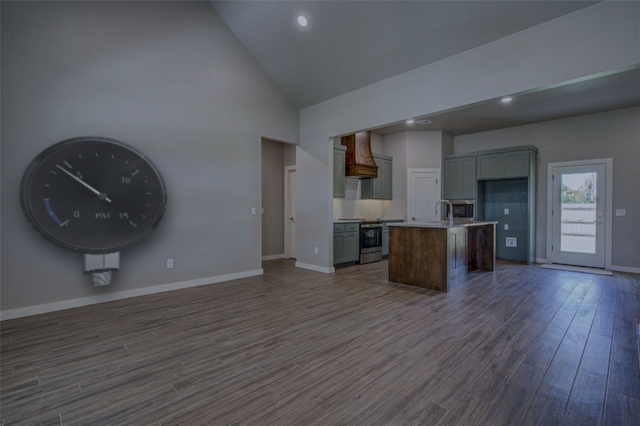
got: 4.5 psi
